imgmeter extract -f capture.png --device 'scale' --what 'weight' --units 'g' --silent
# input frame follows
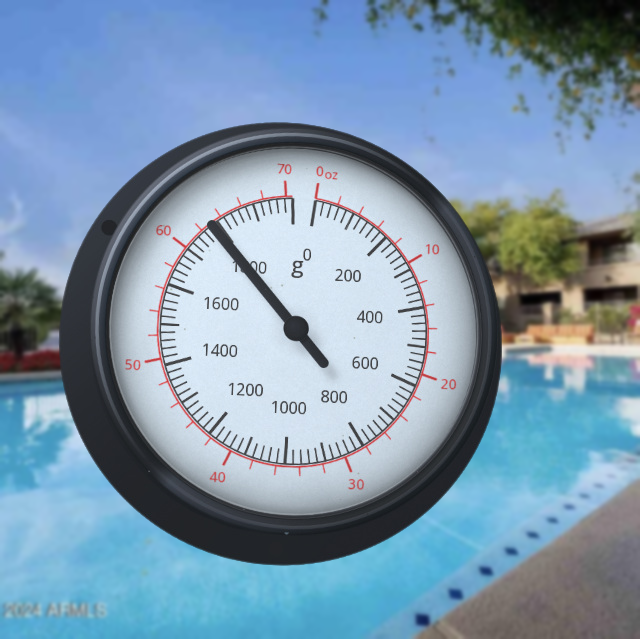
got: 1780 g
